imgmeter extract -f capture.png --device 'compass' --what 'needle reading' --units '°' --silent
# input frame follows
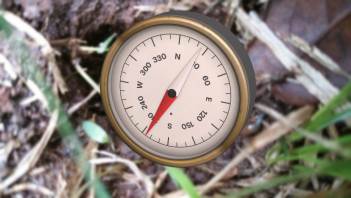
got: 205 °
